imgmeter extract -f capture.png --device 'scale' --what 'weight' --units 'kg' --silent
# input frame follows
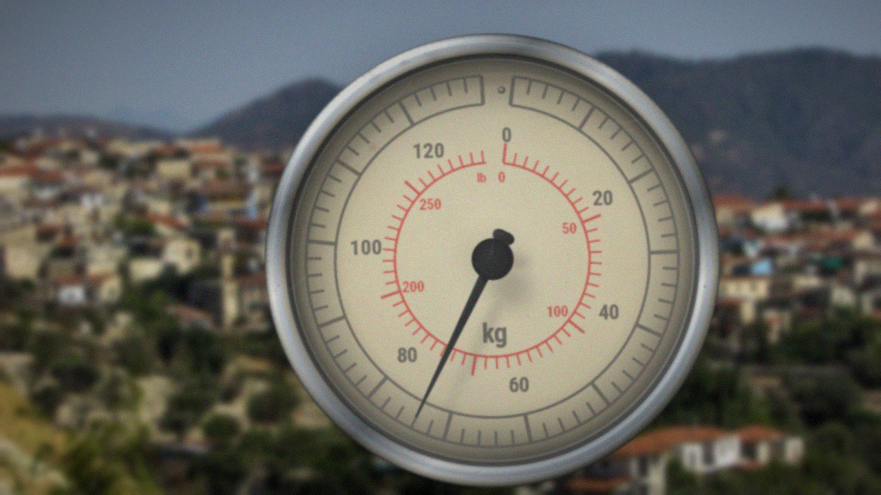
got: 74 kg
